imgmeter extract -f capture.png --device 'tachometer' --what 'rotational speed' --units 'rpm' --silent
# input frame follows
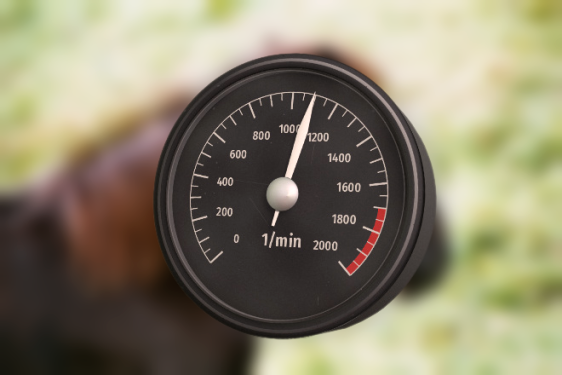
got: 1100 rpm
